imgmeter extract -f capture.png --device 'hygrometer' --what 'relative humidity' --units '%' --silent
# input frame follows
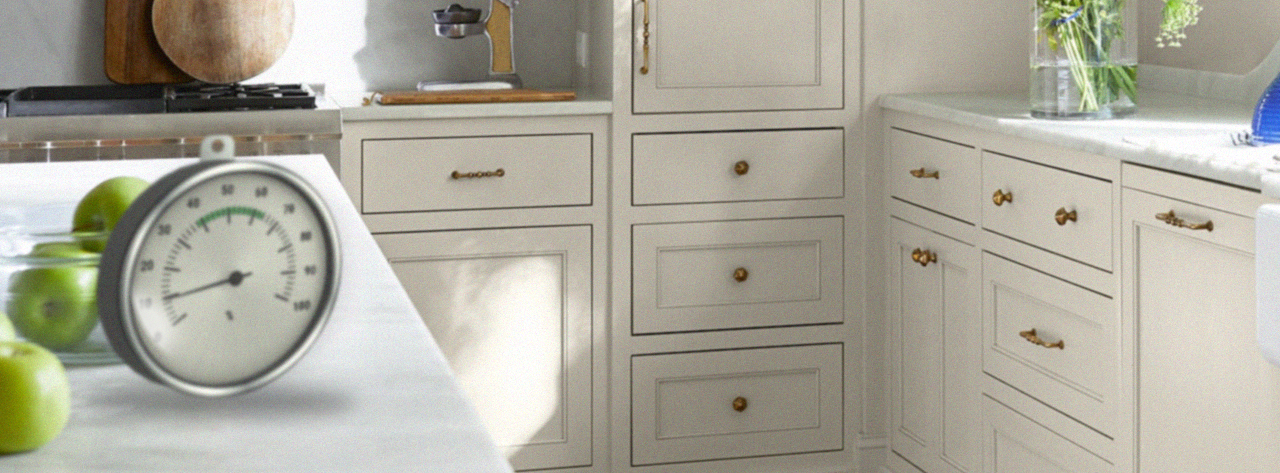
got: 10 %
